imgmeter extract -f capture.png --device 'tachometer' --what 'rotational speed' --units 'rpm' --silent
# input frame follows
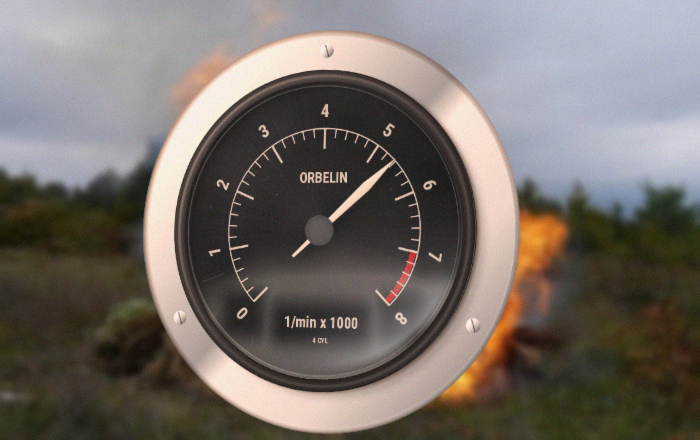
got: 5400 rpm
